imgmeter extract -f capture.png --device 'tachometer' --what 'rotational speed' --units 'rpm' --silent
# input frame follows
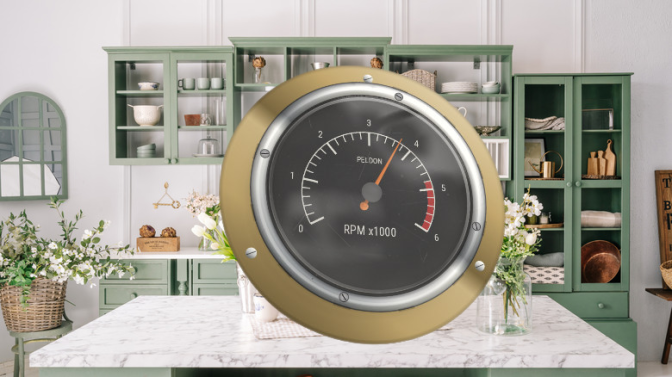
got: 3700 rpm
